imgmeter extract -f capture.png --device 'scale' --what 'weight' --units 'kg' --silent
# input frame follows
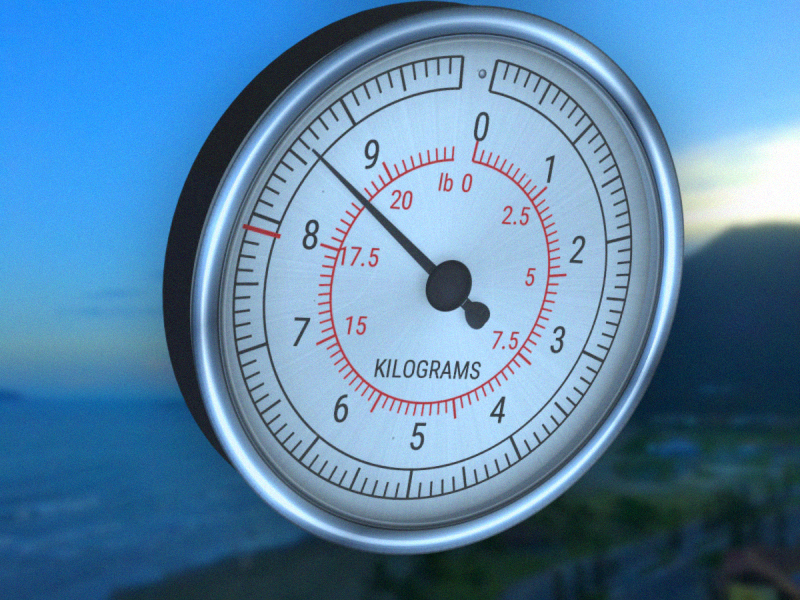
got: 8.6 kg
